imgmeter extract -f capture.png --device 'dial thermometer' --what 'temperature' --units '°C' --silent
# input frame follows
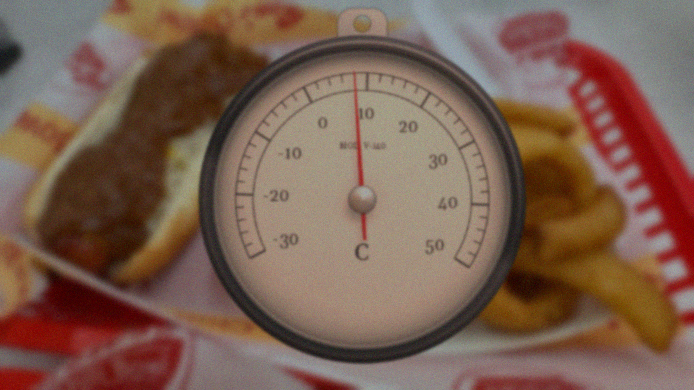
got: 8 °C
